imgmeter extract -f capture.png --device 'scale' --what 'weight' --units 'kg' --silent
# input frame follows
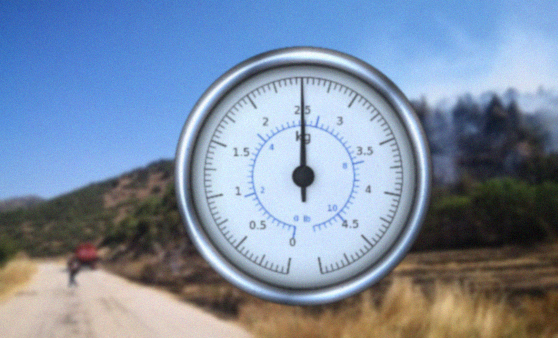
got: 2.5 kg
